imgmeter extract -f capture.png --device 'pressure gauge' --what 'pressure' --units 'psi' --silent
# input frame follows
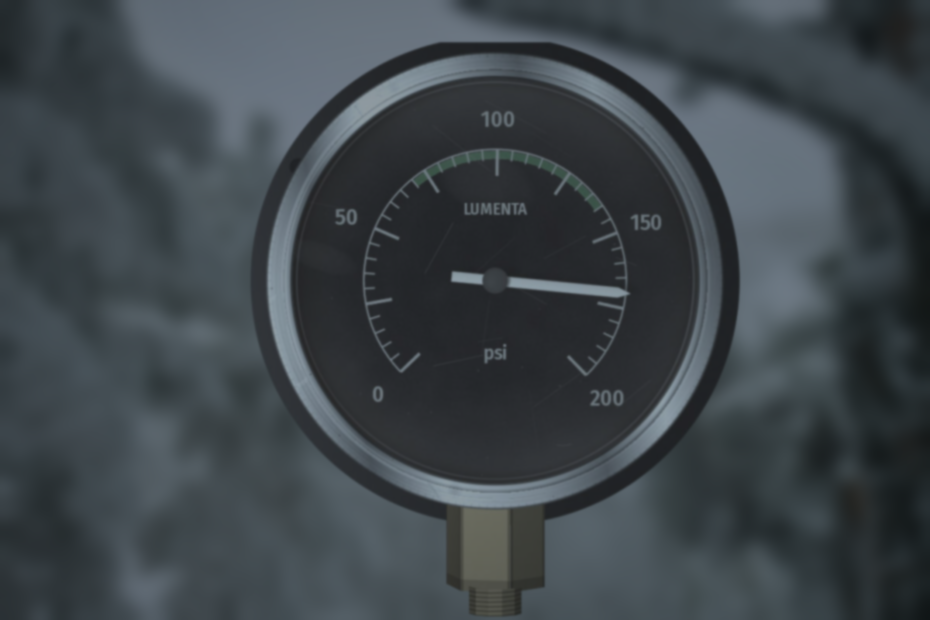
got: 170 psi
